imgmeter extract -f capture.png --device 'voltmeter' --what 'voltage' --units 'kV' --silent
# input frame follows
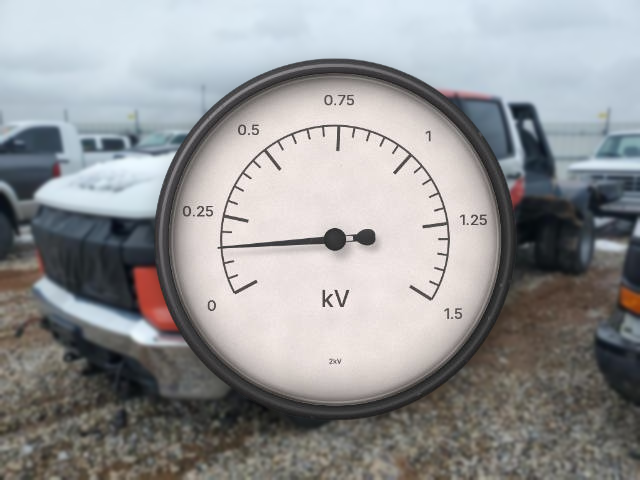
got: 0.15 kV
